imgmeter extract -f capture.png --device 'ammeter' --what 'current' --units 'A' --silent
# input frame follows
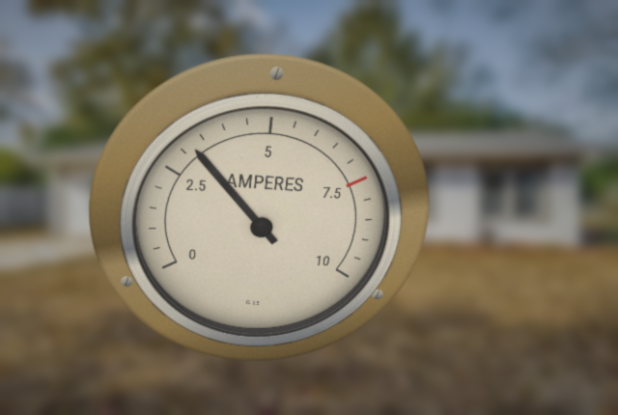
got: 3.25 A
